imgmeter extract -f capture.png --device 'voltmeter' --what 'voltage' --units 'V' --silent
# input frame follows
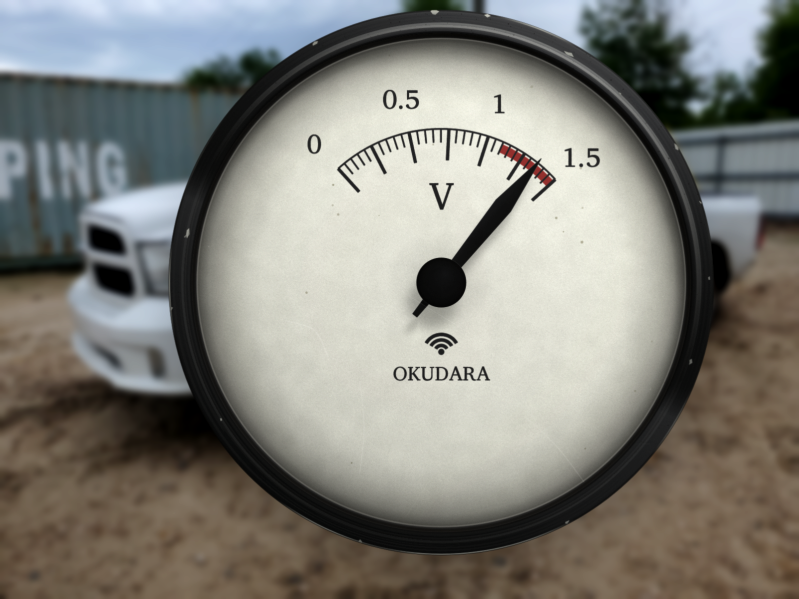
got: 1.35 V
